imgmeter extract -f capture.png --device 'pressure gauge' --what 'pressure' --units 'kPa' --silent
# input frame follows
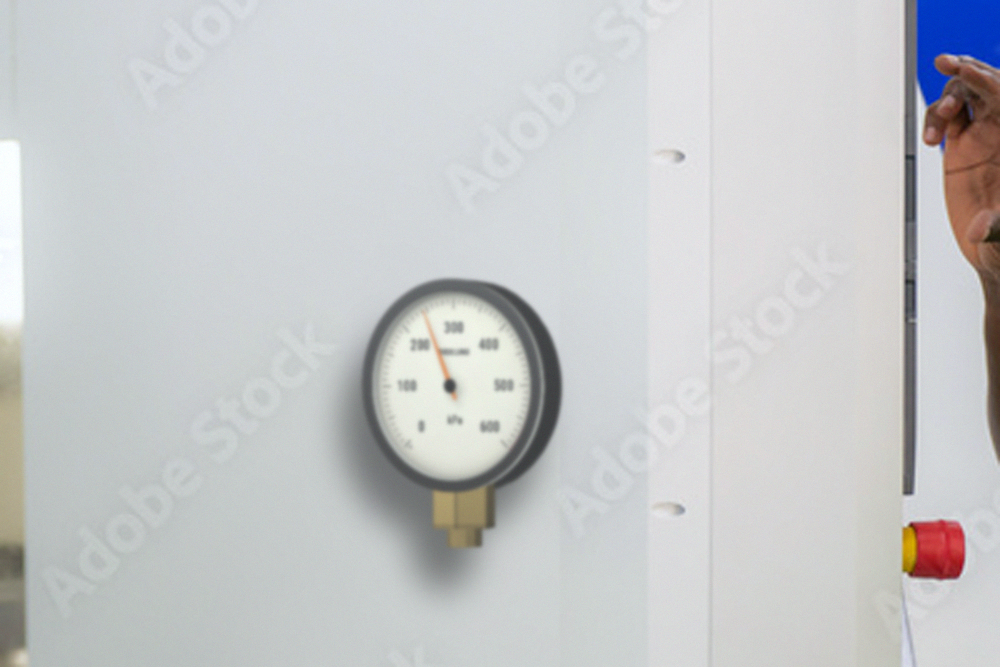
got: 250 kPa
